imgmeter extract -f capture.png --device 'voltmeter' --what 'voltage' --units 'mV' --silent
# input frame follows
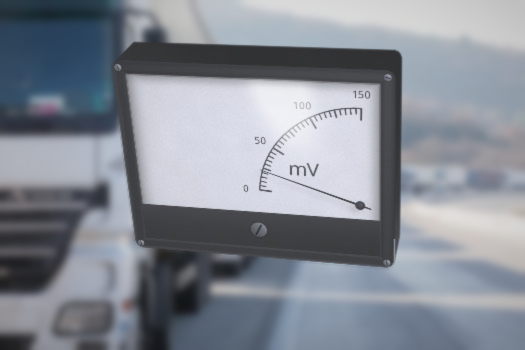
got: 25 mV
